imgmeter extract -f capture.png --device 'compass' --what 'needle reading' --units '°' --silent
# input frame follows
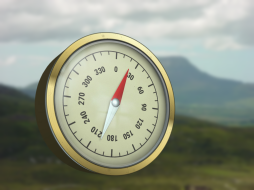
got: 20 °
